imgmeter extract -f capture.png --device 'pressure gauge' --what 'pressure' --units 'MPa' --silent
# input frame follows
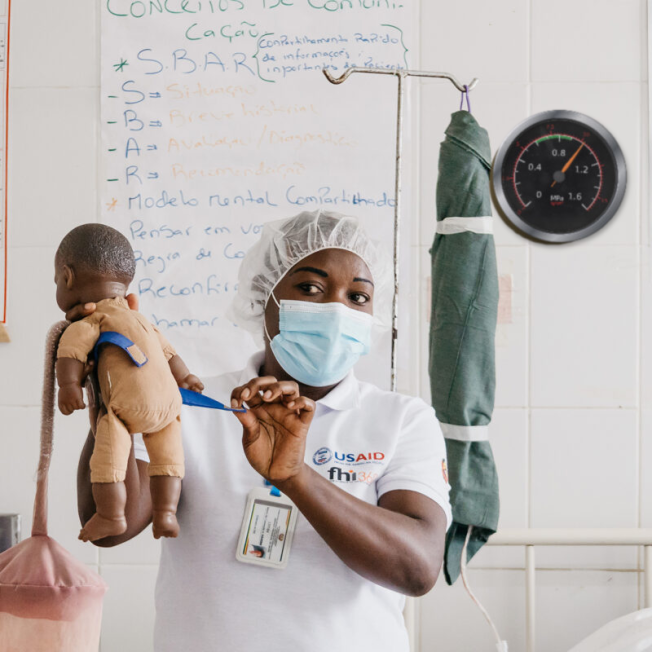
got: 1 MPa
